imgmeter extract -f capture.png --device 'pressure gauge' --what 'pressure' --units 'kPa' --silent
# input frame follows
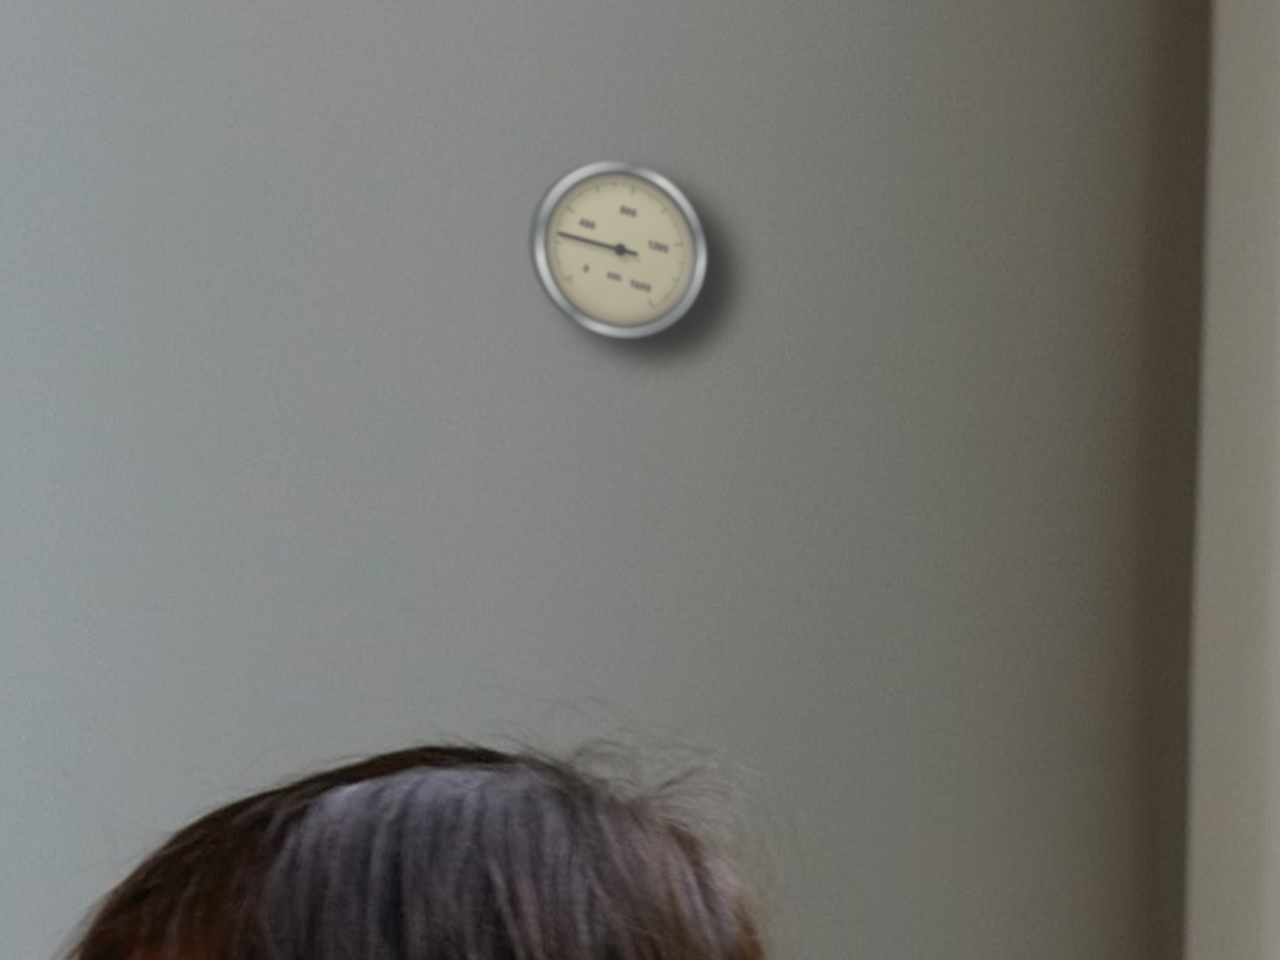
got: 250 kPa
